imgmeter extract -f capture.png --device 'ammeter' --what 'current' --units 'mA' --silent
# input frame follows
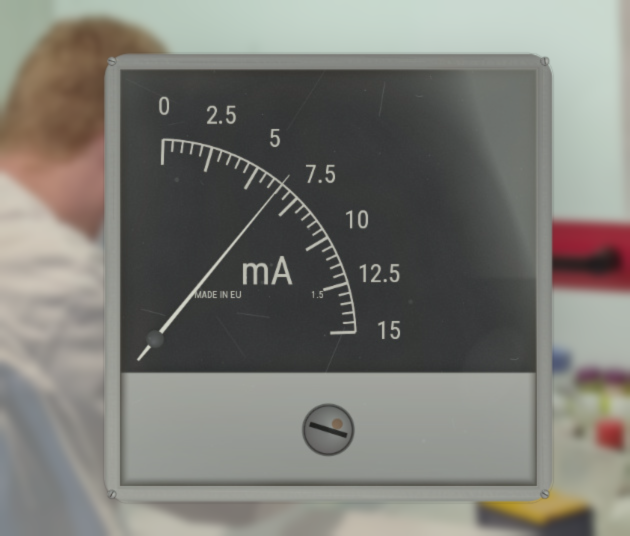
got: 6.5 mA
